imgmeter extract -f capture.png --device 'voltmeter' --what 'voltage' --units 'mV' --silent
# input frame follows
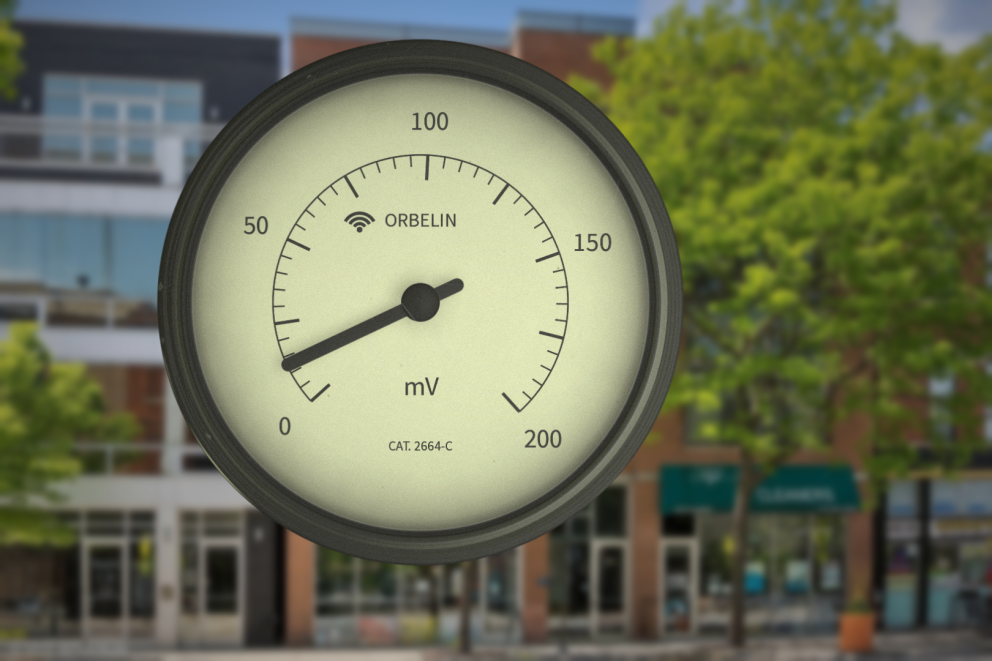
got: 12.5 mV
